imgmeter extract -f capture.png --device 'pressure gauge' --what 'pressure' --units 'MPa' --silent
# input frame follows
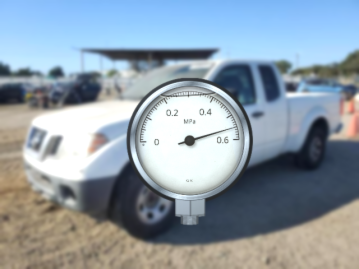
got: 0.55 MPa
